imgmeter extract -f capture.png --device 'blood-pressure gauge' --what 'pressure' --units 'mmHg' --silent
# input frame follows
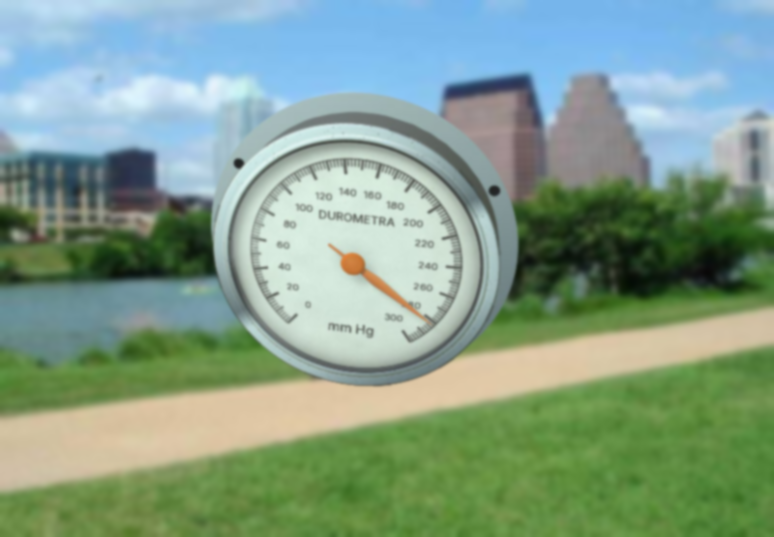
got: 280 mmHg
